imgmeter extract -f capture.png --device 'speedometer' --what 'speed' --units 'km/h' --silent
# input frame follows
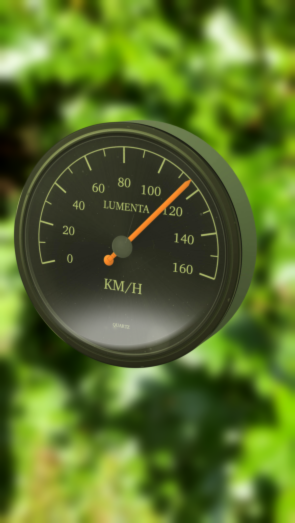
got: 115 km/h
